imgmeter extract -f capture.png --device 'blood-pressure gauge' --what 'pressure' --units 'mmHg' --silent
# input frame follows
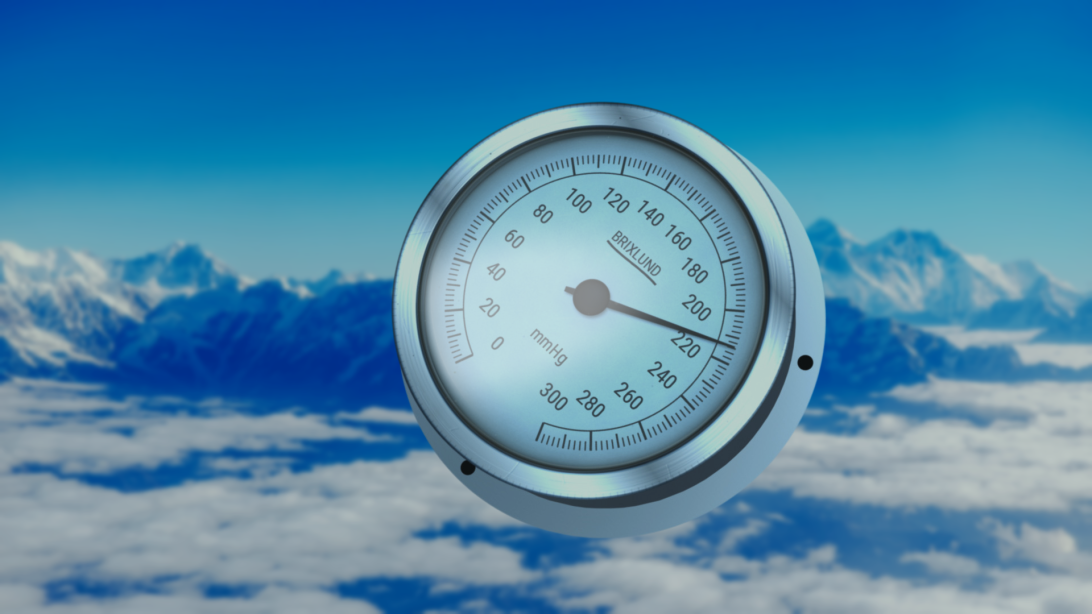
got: 214 mmHg
